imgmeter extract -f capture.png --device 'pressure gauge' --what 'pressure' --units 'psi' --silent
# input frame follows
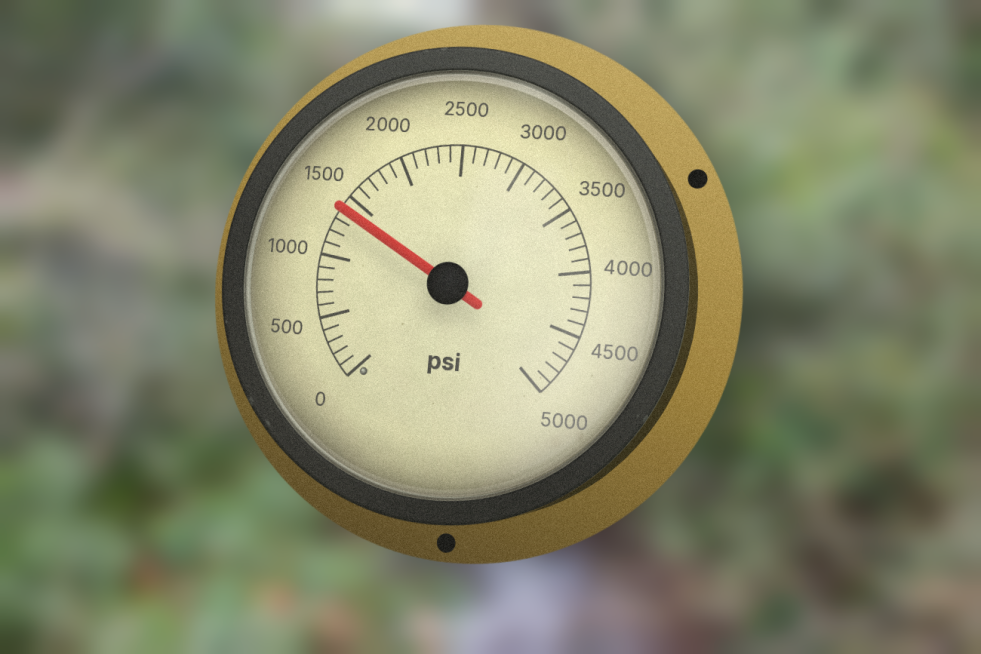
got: 1400 psi
